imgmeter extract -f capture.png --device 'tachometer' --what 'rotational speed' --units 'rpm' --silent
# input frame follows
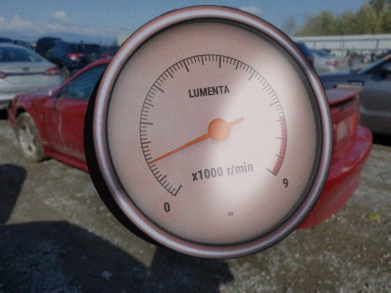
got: 1000 rpm
